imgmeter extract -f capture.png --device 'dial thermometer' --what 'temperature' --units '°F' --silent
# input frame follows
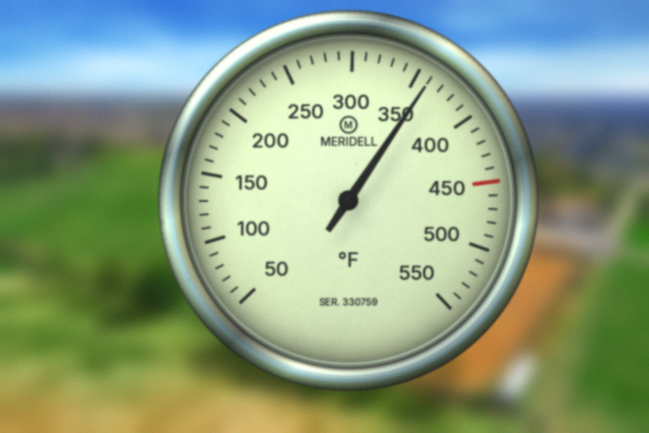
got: 360 °F
